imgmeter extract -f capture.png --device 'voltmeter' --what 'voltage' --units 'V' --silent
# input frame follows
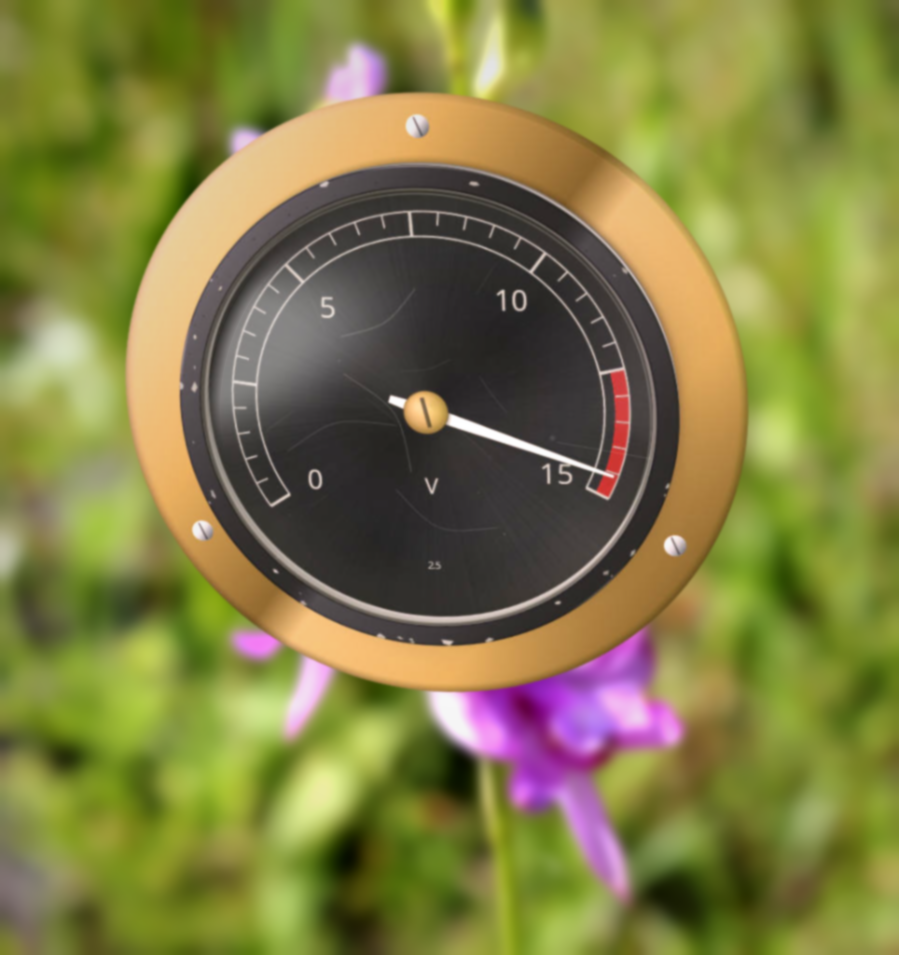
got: 14.5 V
